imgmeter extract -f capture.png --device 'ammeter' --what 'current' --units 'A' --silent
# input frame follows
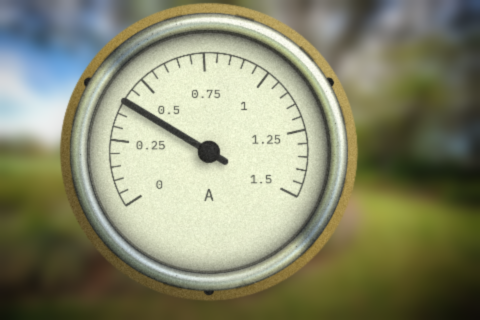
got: 0.4 A
